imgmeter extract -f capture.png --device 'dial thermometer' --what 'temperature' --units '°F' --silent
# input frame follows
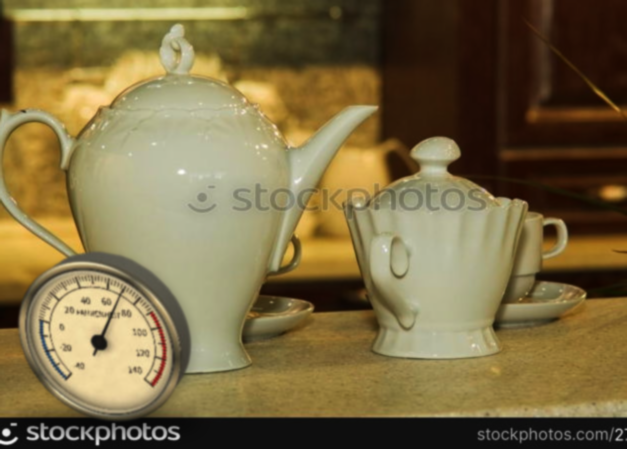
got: 70 °F
